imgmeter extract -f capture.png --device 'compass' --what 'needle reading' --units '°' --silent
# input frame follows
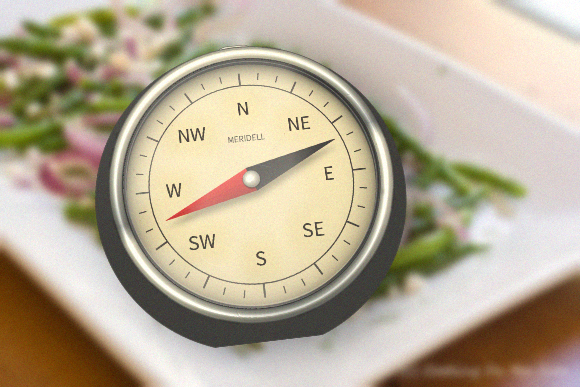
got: 250 °
